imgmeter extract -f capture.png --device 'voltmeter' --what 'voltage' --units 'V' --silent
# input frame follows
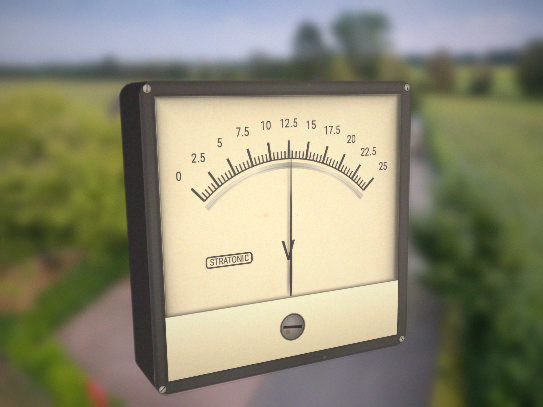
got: 12.5 V
